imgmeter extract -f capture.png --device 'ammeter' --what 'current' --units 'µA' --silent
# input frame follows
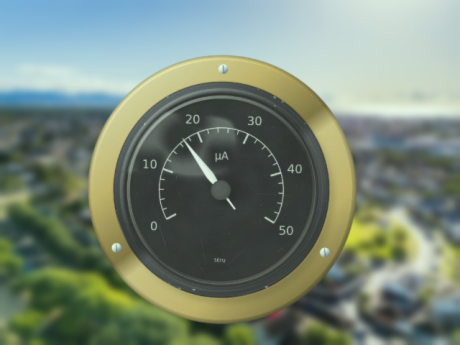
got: 17 µA
